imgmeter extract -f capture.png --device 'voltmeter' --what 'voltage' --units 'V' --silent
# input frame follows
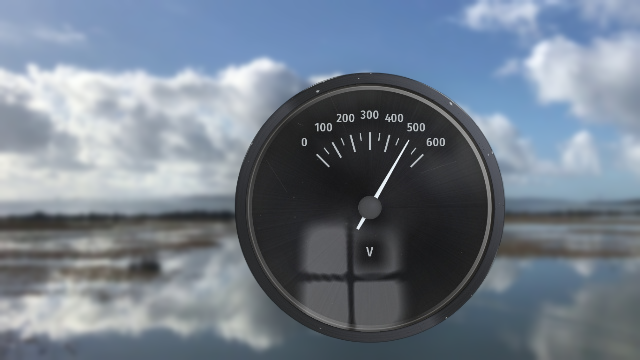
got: 500 V
